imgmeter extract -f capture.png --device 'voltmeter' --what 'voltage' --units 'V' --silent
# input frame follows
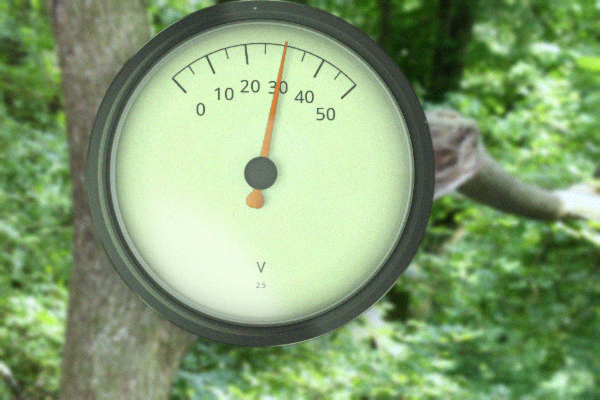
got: 30 V
